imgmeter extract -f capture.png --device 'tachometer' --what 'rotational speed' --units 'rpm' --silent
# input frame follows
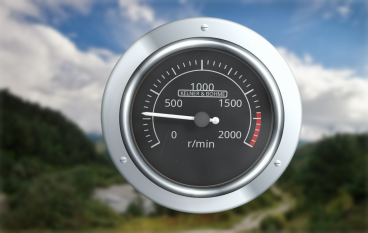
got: 300 rpm
